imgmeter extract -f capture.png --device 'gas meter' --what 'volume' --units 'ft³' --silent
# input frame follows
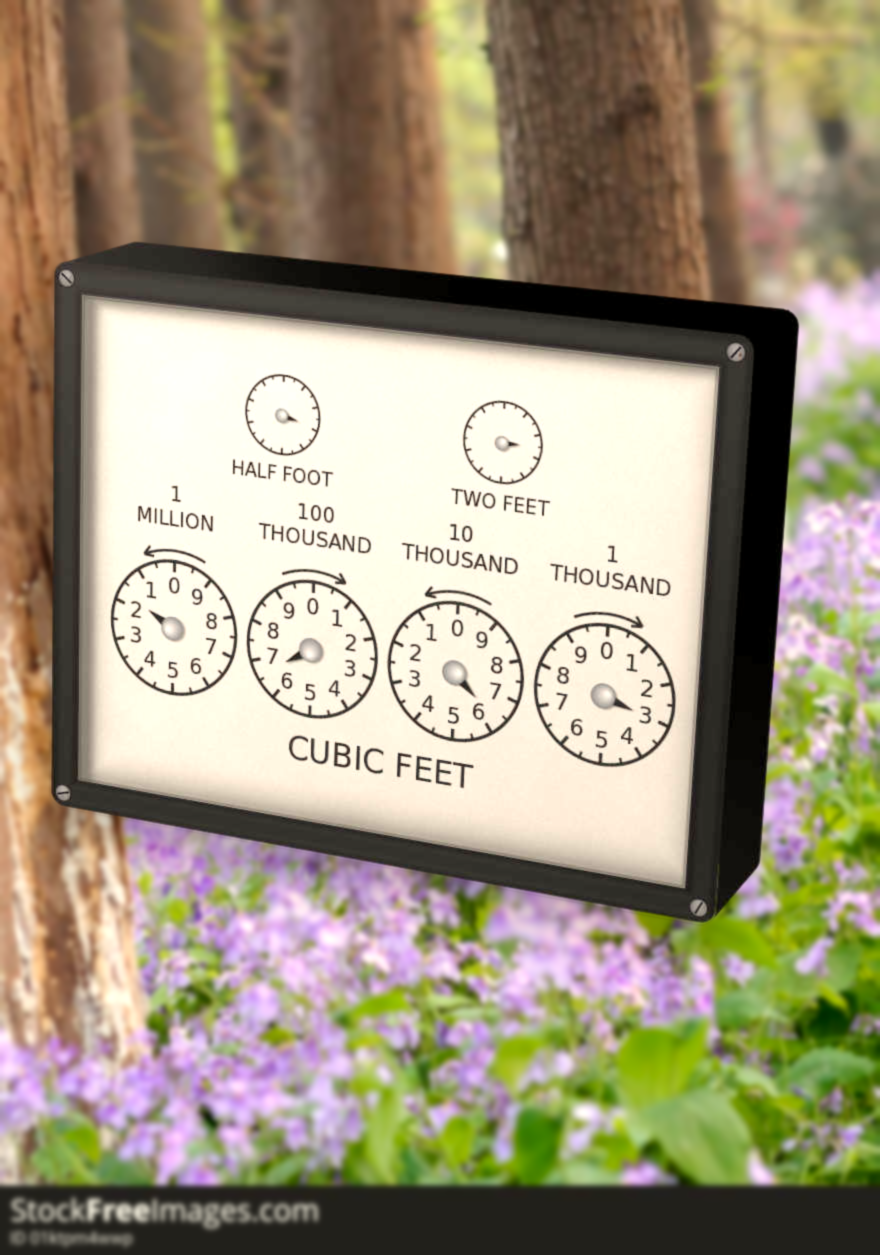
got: 166300 ft³
